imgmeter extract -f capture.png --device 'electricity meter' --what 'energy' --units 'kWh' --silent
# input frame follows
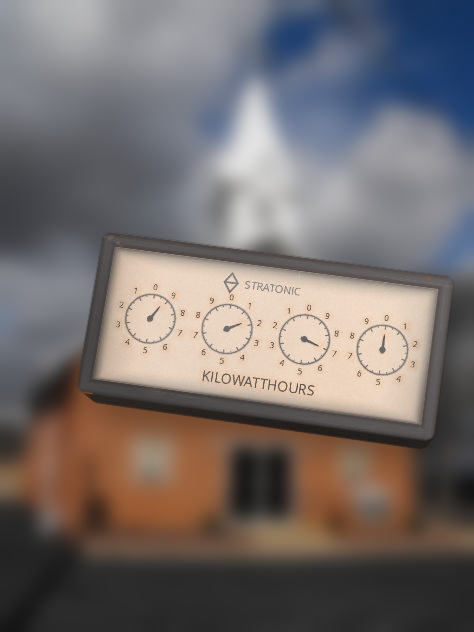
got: 9170 kWh
